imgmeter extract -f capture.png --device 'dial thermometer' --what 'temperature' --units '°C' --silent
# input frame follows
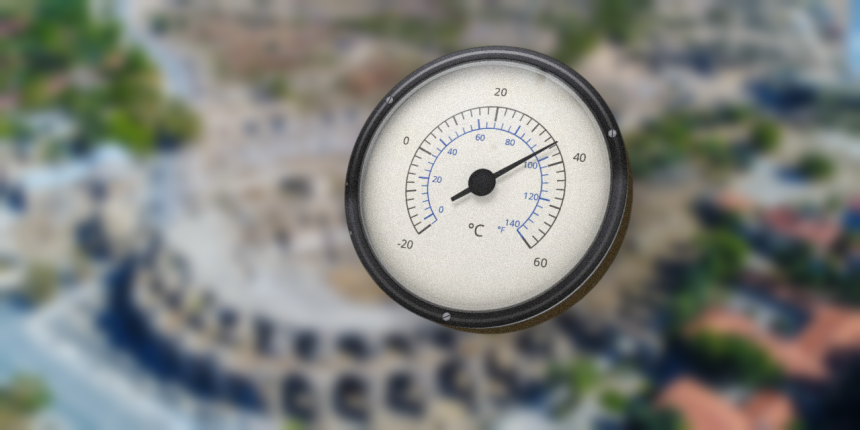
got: 36 °C
